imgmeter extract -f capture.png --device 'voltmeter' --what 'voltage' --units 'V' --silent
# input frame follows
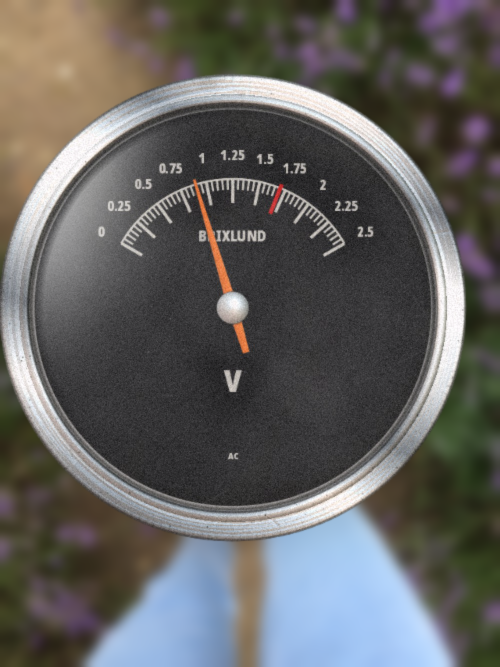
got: 0.9 V
